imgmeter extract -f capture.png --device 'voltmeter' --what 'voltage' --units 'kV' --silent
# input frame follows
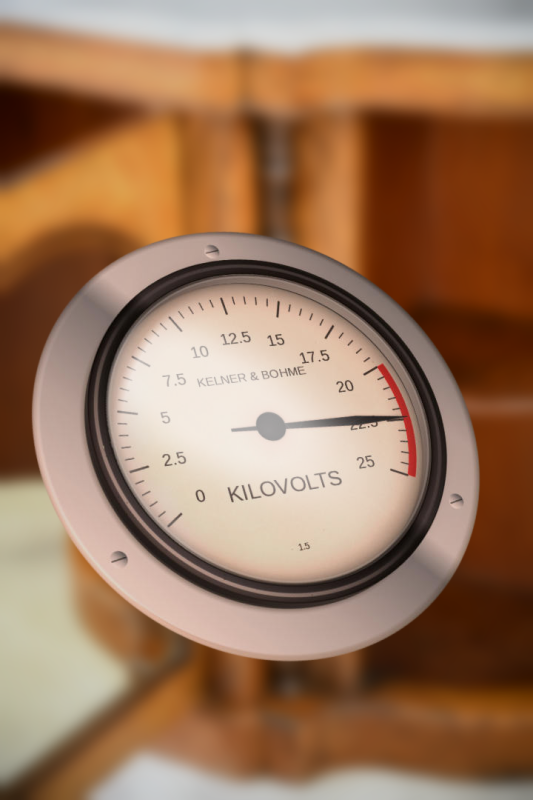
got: 22.5 kV
